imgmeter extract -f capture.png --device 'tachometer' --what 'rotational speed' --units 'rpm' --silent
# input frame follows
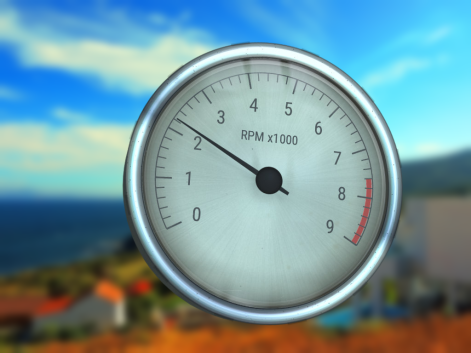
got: 2200 rpm
